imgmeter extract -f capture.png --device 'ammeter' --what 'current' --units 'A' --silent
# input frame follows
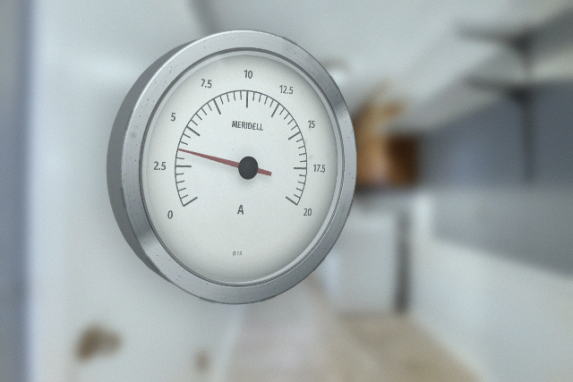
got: 3.5 A
